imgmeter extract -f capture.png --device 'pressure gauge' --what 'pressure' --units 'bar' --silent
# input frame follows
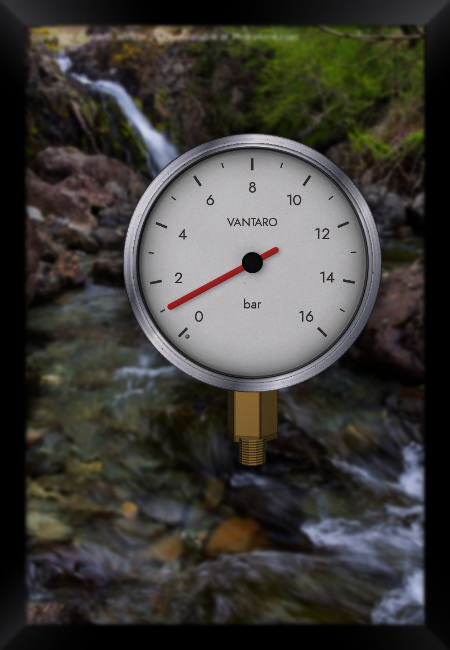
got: 1 bar
